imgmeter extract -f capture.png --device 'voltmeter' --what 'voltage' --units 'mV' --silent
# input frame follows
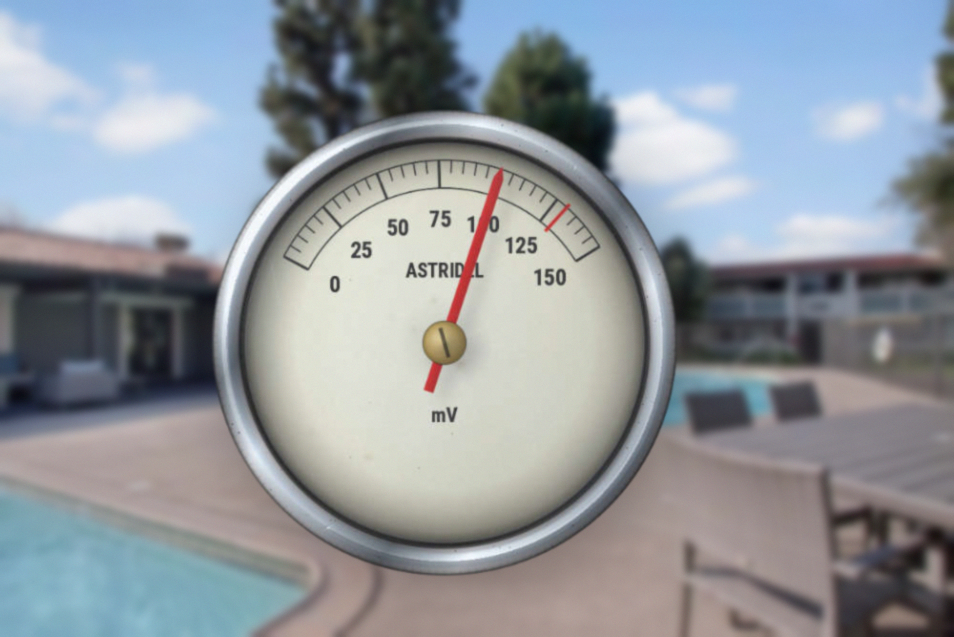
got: 100 mV
